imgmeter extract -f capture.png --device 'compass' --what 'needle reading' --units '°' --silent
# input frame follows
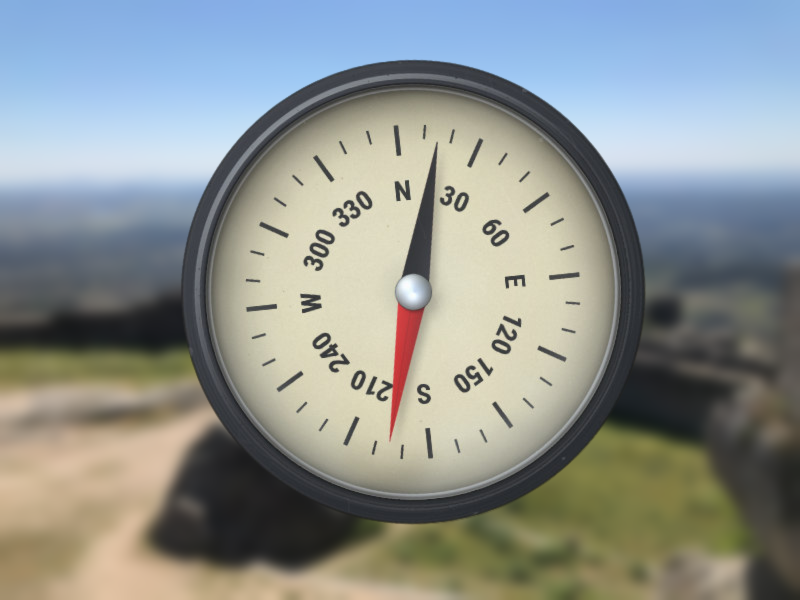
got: 195 °
